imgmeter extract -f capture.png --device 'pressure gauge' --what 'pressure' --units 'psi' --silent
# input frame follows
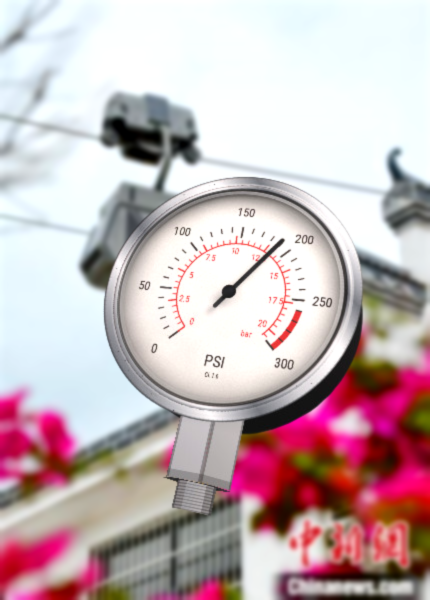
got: 190 psi
